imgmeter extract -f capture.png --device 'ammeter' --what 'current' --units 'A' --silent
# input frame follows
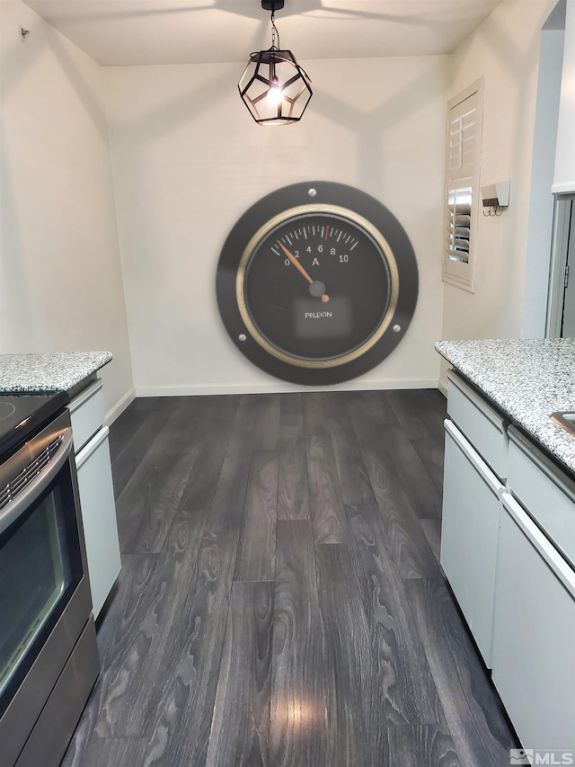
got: 1 A
